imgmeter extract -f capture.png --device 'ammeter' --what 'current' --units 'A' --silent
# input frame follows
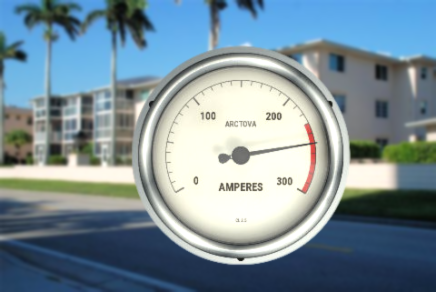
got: 250 A
